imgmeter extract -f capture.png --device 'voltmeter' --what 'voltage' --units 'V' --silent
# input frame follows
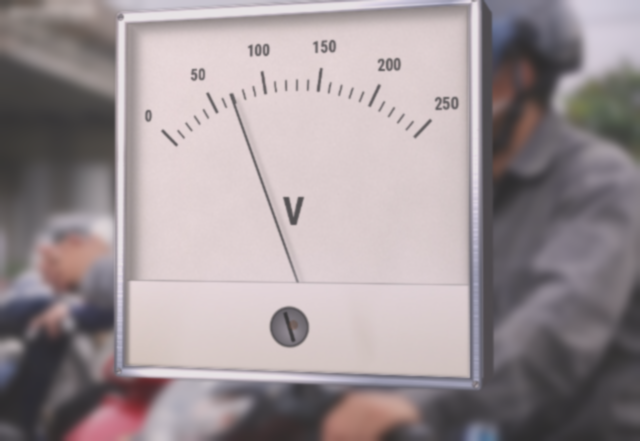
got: 70 V
